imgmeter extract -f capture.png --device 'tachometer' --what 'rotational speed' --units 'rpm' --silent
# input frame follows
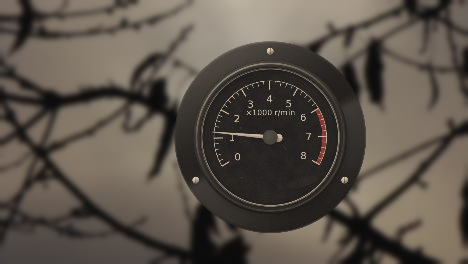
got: 1200 rpm
